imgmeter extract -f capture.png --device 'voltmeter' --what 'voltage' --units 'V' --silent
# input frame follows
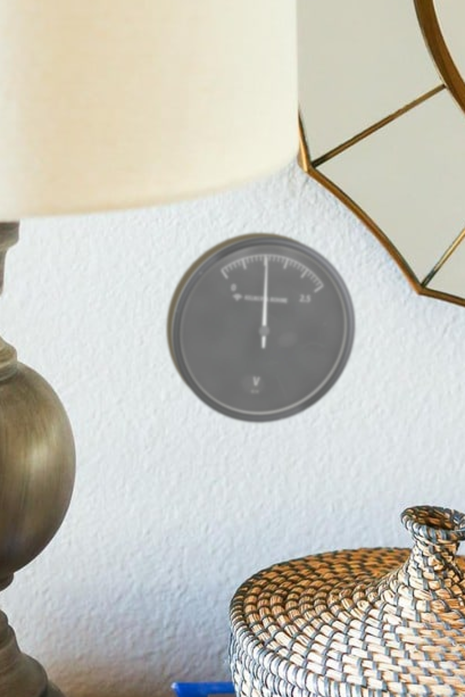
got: 1 V
